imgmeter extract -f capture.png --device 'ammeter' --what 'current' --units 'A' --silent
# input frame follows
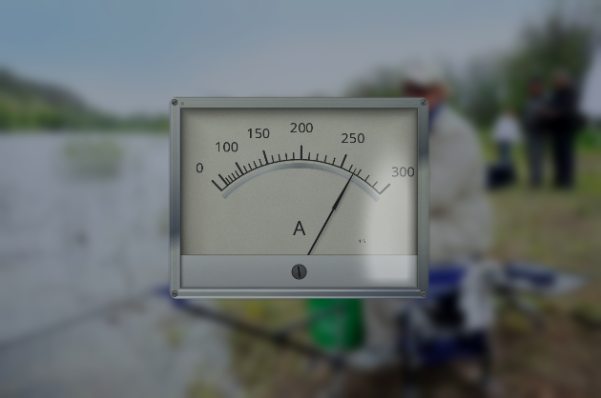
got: 265 A
